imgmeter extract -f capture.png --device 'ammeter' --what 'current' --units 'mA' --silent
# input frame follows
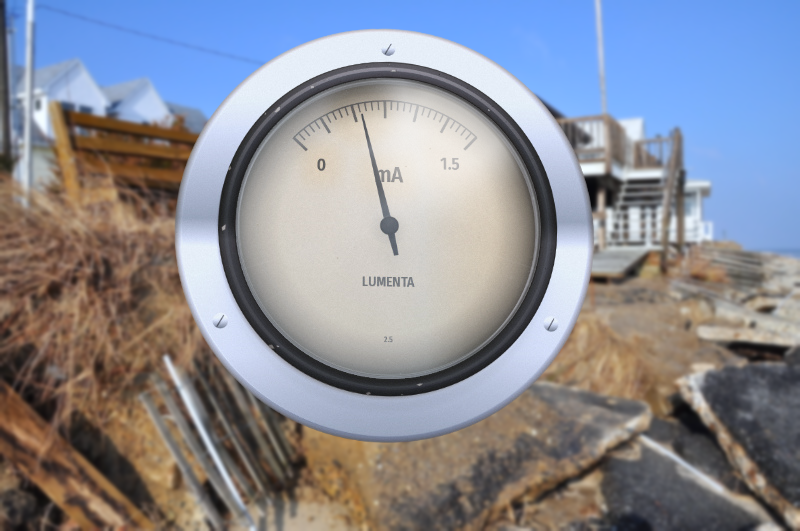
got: 0.55 mA
